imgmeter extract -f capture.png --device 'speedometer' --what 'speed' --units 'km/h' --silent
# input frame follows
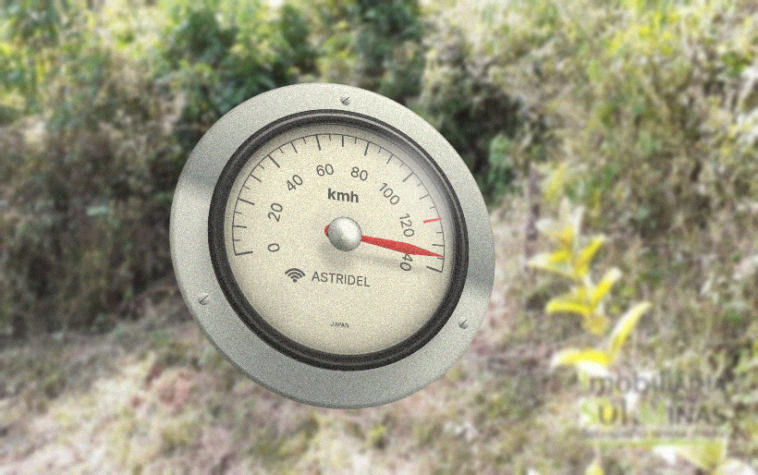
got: 135 km/h
